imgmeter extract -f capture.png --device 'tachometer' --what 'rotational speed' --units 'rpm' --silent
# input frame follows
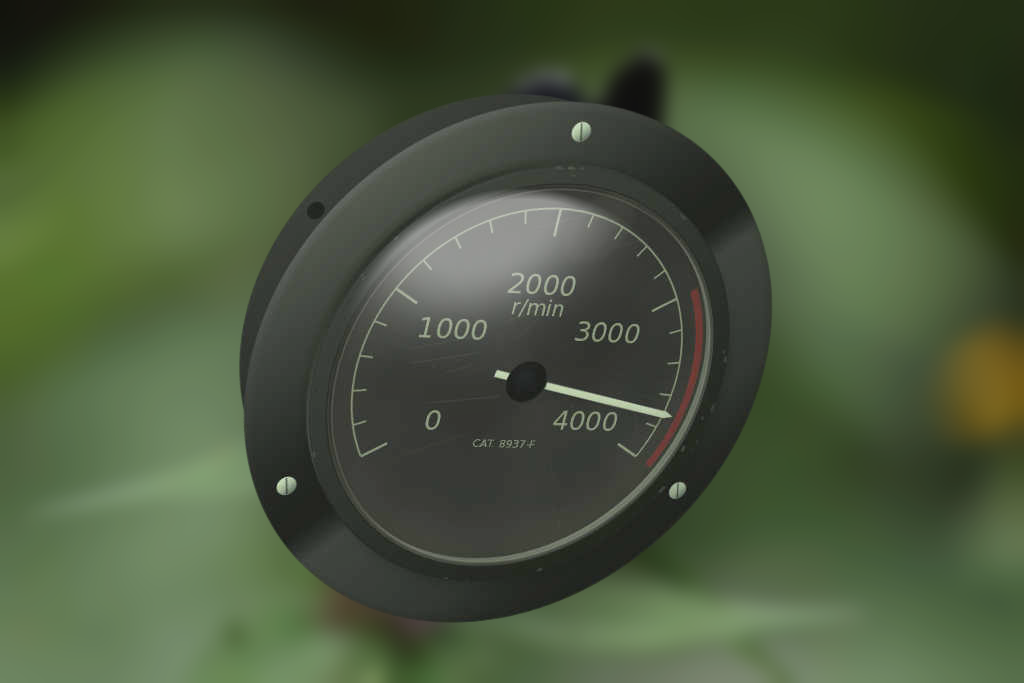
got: 3700 rpm
